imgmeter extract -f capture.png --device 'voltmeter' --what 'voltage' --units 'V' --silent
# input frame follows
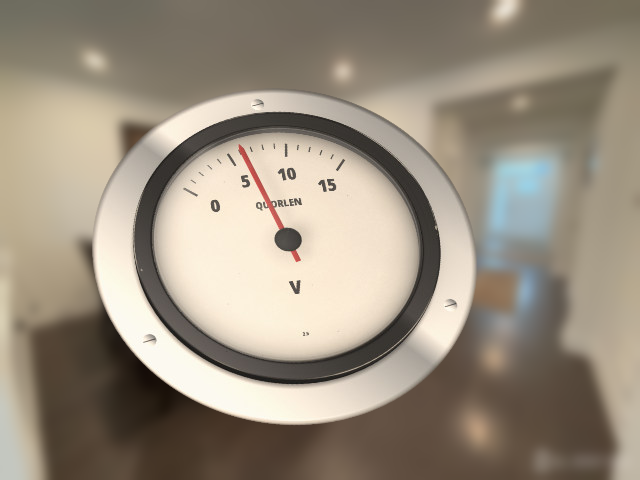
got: 6 V
